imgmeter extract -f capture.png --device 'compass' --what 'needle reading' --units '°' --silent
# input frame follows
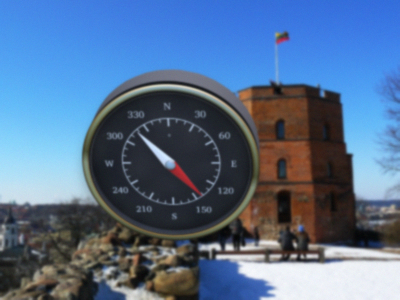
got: 140 °
